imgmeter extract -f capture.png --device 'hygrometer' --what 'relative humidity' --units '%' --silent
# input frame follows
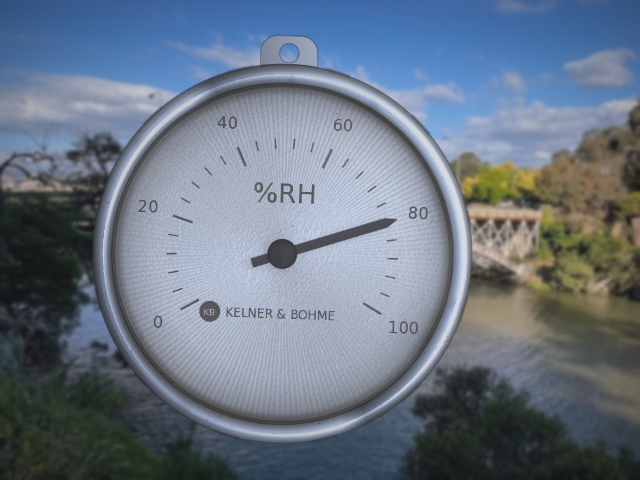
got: 80 %
